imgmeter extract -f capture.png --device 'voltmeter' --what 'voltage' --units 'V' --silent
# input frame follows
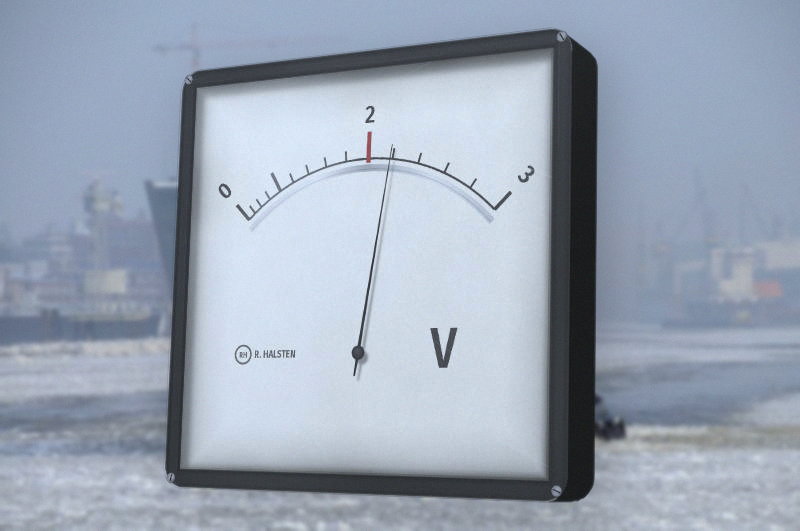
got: 2.2 V
